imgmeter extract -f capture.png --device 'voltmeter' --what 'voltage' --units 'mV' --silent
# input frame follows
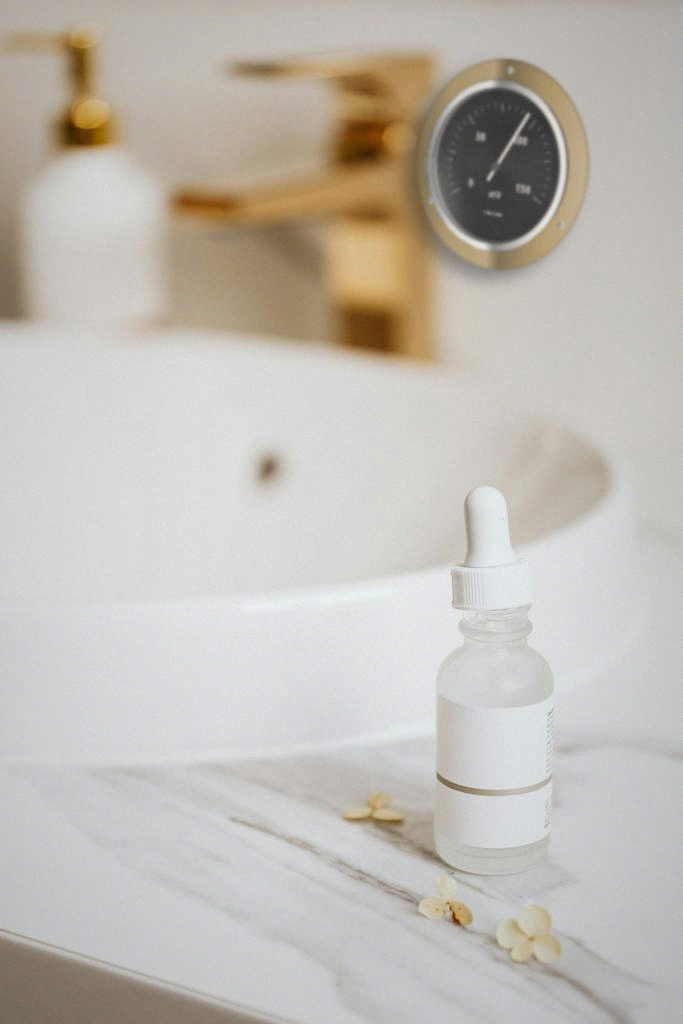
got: 95 mV
